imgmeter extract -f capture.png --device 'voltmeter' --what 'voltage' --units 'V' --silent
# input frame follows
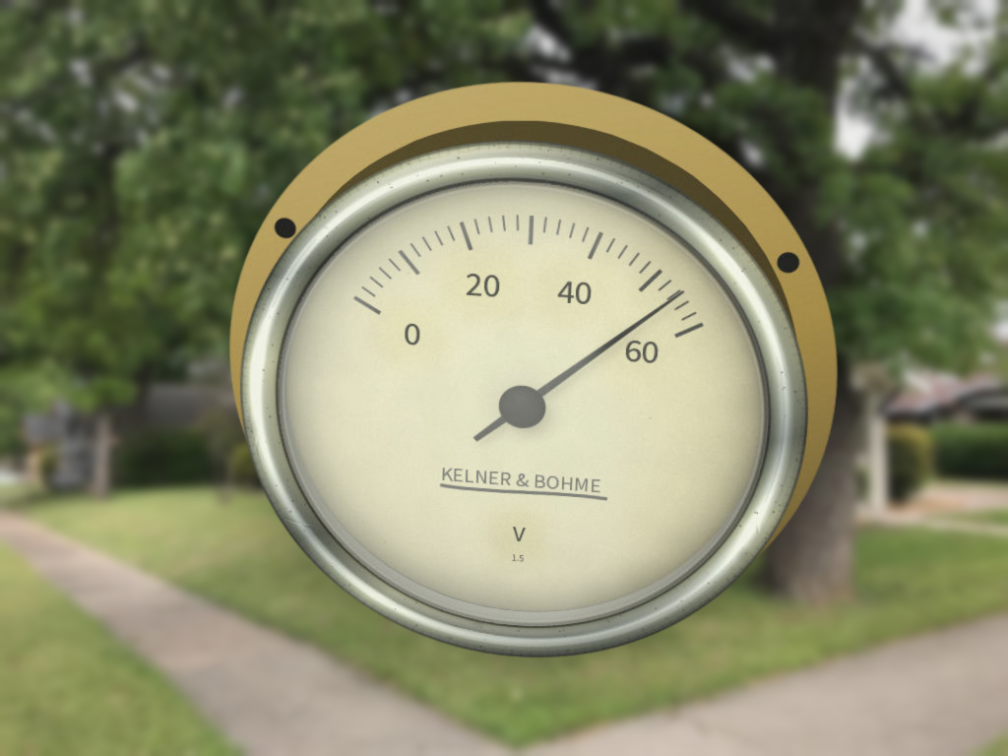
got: 54 V
